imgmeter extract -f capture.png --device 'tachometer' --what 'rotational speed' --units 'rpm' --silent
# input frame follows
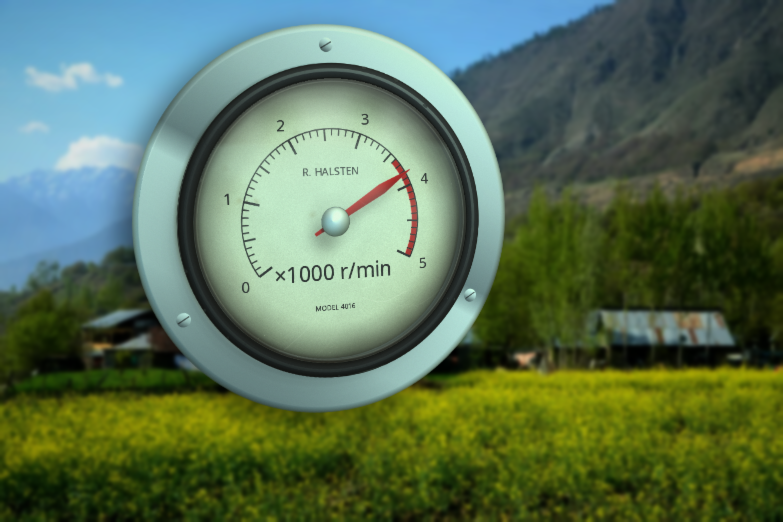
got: 3800 rpm
